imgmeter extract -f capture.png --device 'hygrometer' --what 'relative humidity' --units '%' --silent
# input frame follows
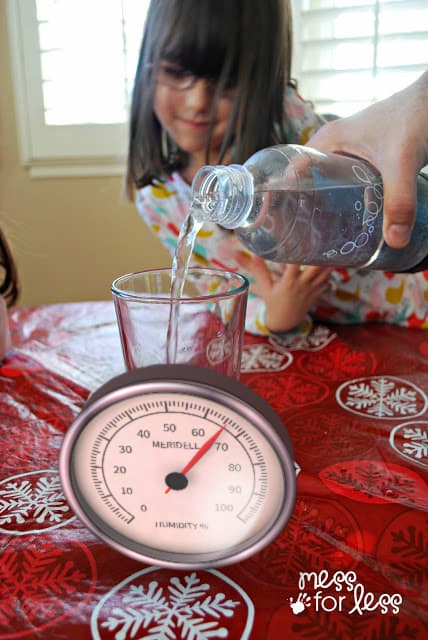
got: 65 %
